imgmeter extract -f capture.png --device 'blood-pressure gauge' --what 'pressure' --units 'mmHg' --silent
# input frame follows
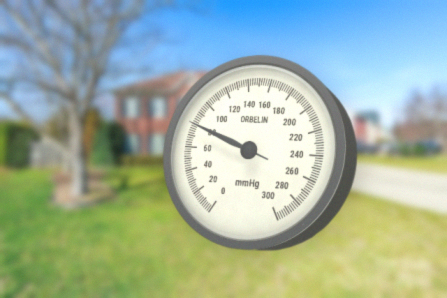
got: 80 mmHg
